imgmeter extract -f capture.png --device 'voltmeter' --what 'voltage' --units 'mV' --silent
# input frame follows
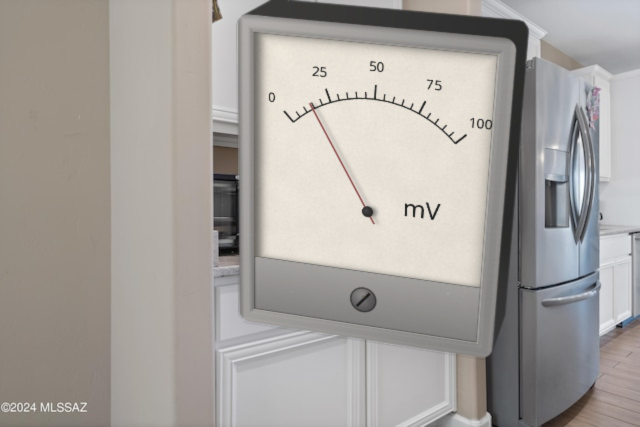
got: 15 mV
